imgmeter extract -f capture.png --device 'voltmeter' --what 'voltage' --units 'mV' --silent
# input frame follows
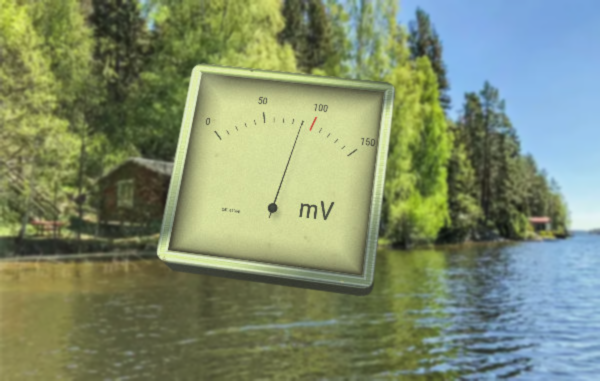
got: 90 mV
